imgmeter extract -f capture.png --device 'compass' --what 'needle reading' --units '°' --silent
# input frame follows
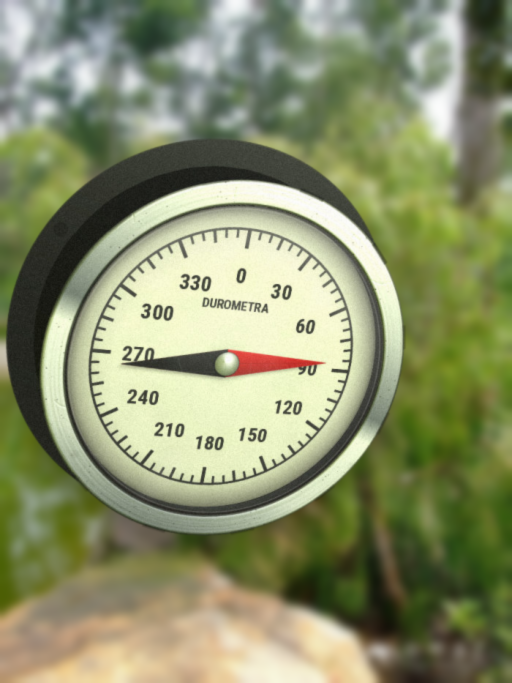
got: 85 °
